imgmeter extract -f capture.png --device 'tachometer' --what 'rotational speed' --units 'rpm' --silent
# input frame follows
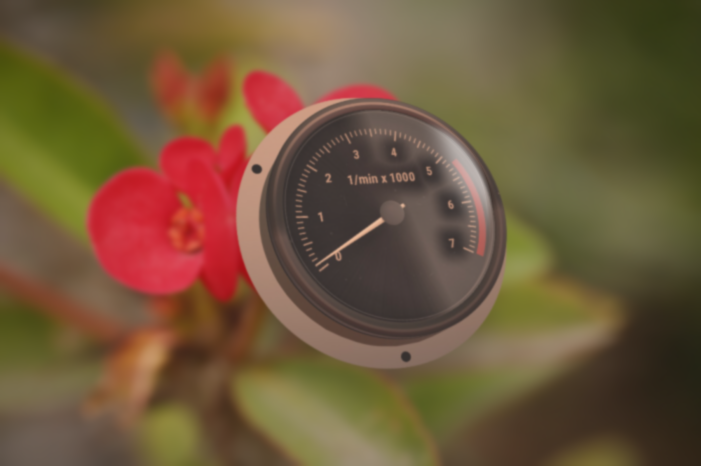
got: 100 rpm
